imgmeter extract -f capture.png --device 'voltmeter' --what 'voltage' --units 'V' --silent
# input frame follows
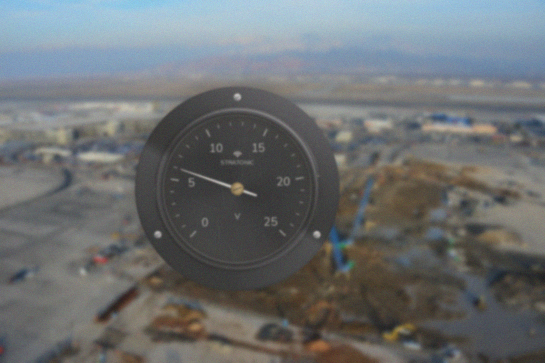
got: 6 V
